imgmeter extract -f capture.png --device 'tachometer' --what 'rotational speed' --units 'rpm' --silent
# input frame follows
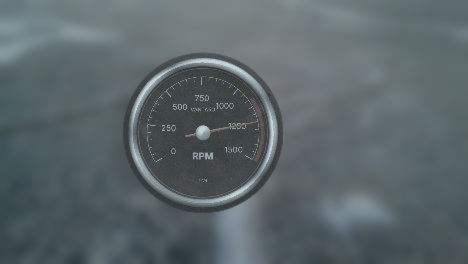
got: 1250 rpm
